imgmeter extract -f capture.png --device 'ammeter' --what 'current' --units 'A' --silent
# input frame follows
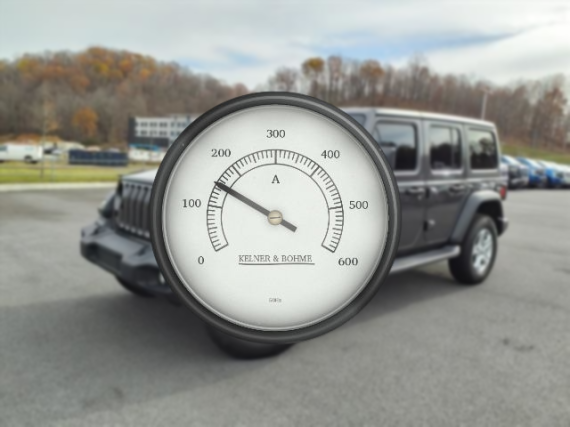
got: 150 A
